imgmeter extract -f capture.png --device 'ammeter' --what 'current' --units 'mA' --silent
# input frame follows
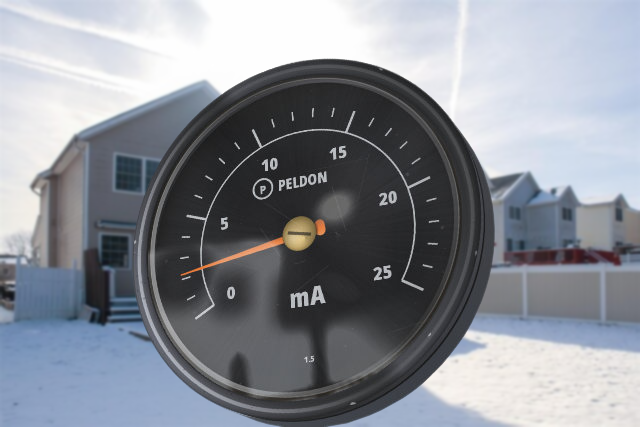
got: 2 mA
